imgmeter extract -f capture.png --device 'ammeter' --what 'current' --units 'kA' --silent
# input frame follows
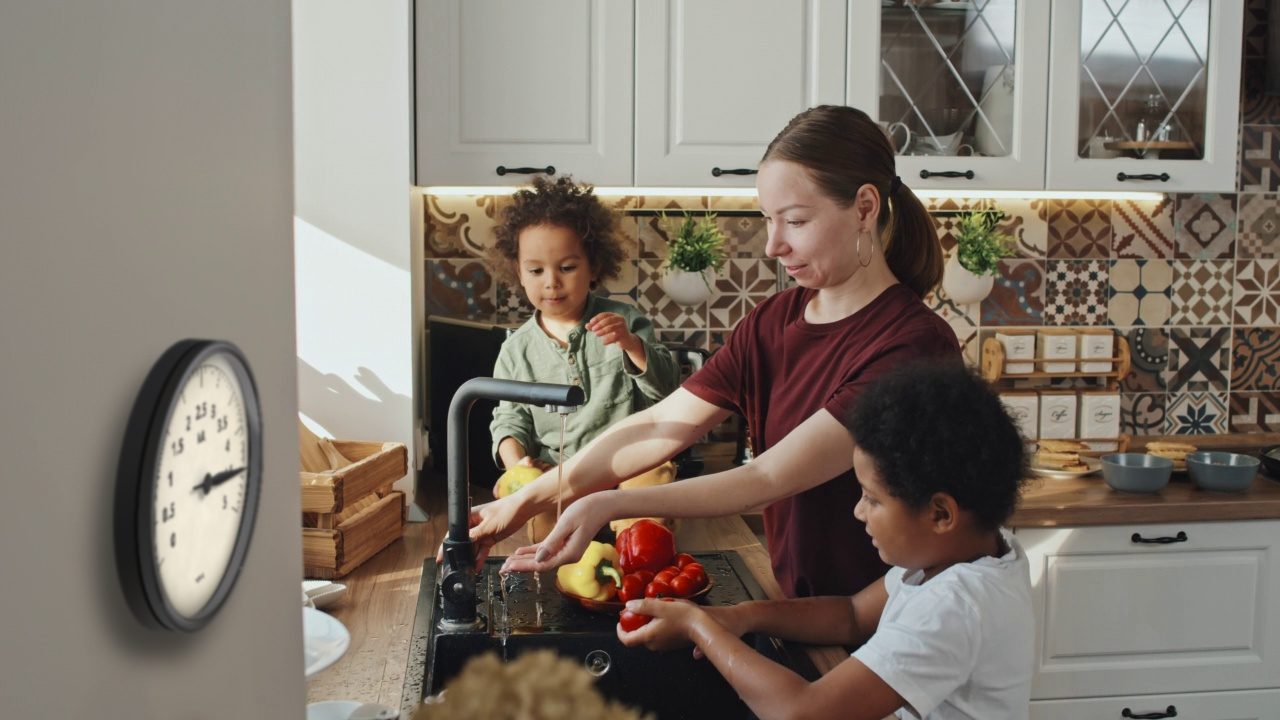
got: 4.5 kA
